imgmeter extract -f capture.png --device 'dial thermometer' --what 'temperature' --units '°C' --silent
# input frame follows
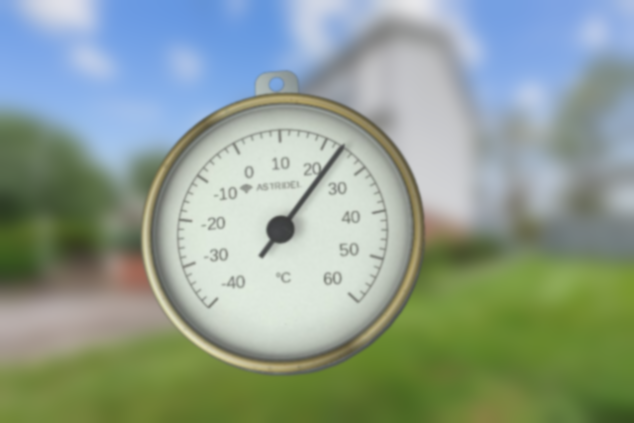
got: 24 °C
